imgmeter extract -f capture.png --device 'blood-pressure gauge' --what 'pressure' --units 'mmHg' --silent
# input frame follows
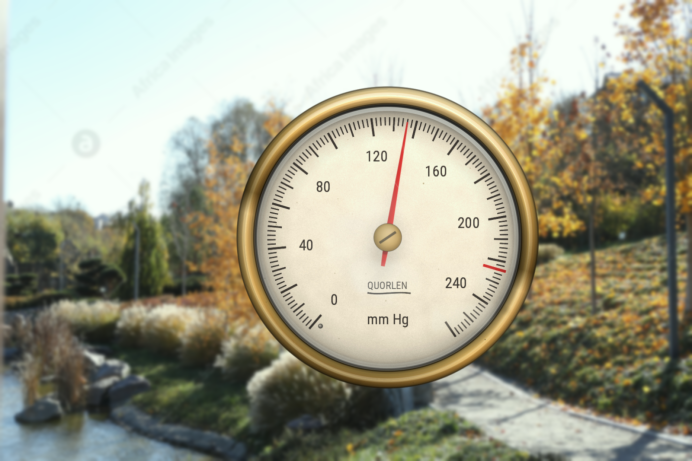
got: 136 mmHg
